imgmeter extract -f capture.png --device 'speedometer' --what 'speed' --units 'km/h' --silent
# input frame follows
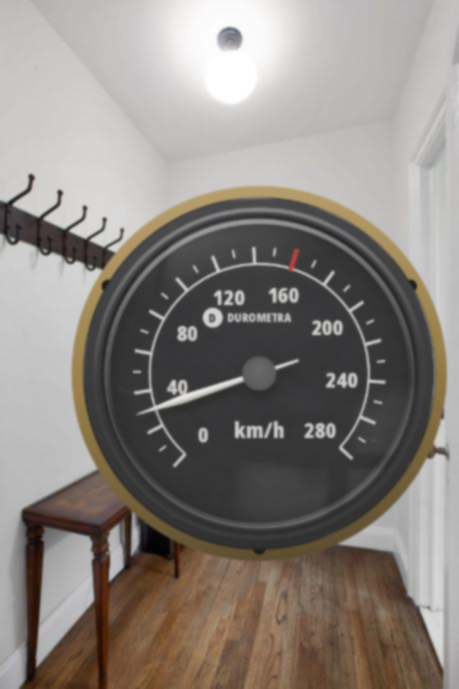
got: 30 km/h
